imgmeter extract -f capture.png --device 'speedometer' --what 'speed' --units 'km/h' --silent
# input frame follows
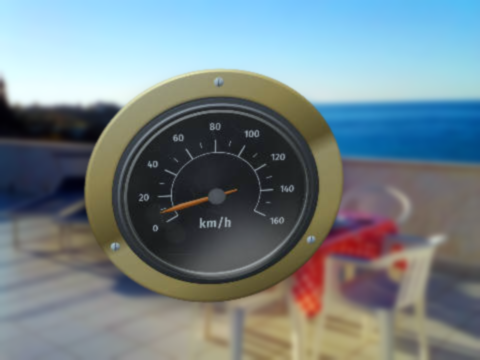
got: 10 km/h
